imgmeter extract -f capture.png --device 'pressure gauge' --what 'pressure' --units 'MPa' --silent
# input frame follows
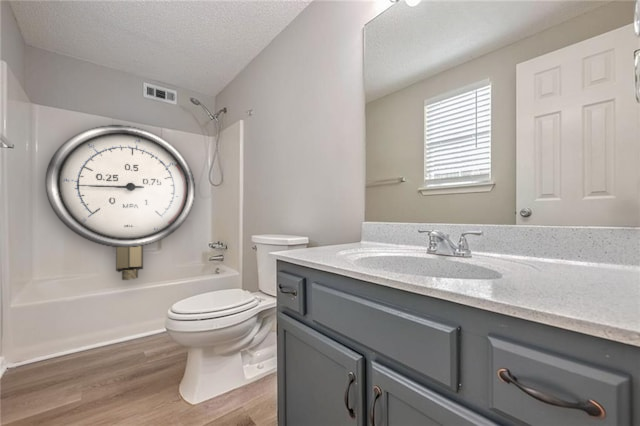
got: 0.15 MPa
